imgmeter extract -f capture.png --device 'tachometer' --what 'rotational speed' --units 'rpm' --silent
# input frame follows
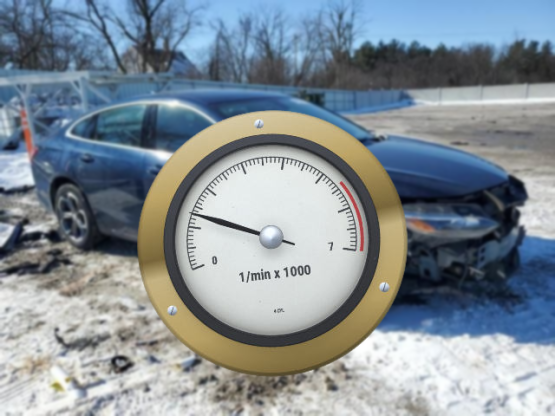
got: 1300 rpm
